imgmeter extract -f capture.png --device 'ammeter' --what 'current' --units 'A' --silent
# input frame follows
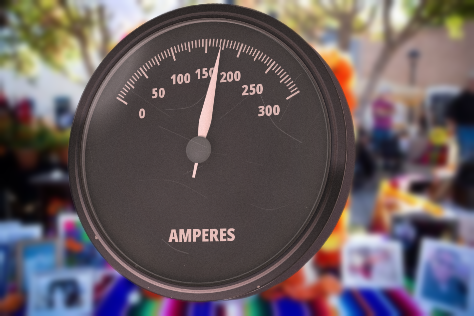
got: 175 A
